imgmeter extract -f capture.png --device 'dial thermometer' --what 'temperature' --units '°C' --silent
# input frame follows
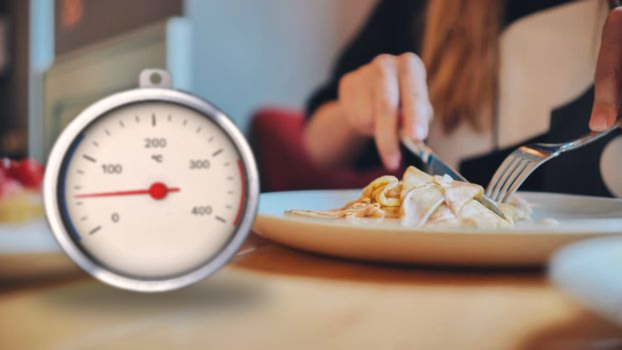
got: 50 °C
